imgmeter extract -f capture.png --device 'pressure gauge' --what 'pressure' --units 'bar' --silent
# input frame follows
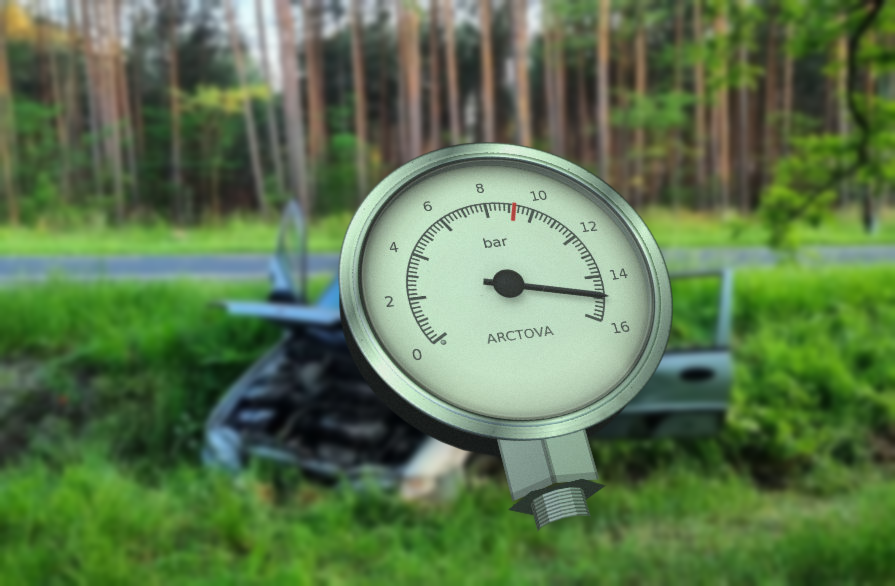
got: 15 bar
